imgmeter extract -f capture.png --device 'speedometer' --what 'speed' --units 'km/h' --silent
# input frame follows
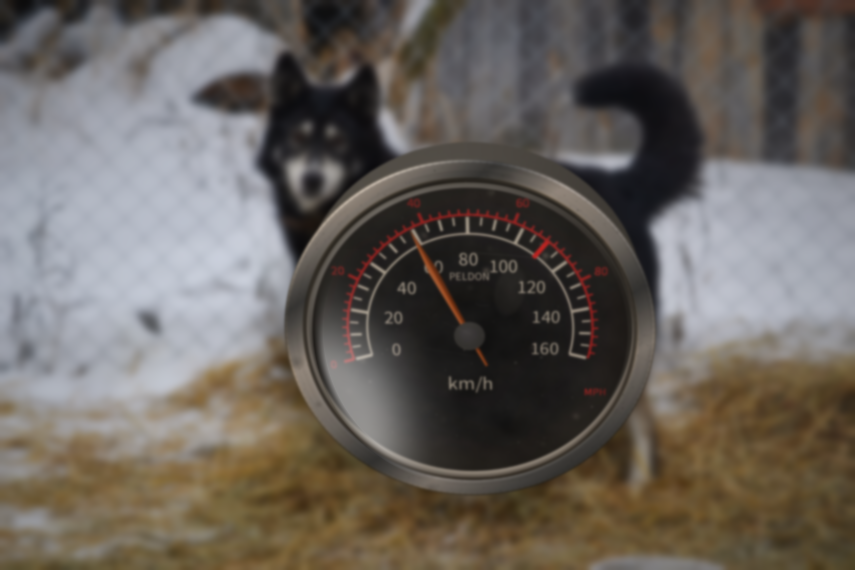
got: 60 km/h
